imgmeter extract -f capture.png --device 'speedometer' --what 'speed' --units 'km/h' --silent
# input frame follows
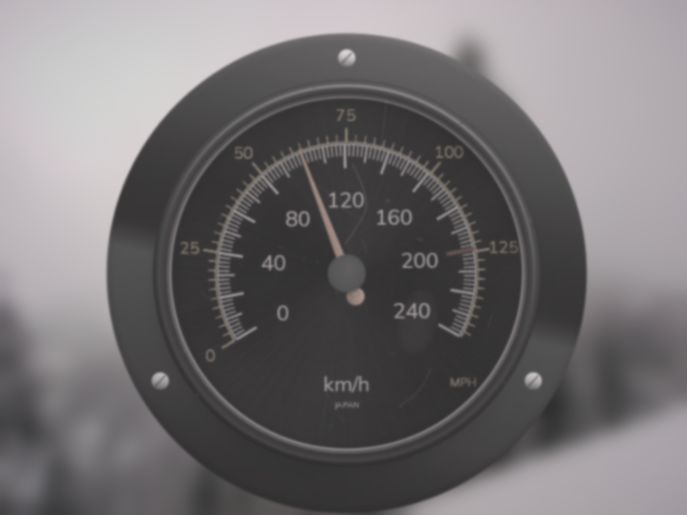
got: 100 km/h
